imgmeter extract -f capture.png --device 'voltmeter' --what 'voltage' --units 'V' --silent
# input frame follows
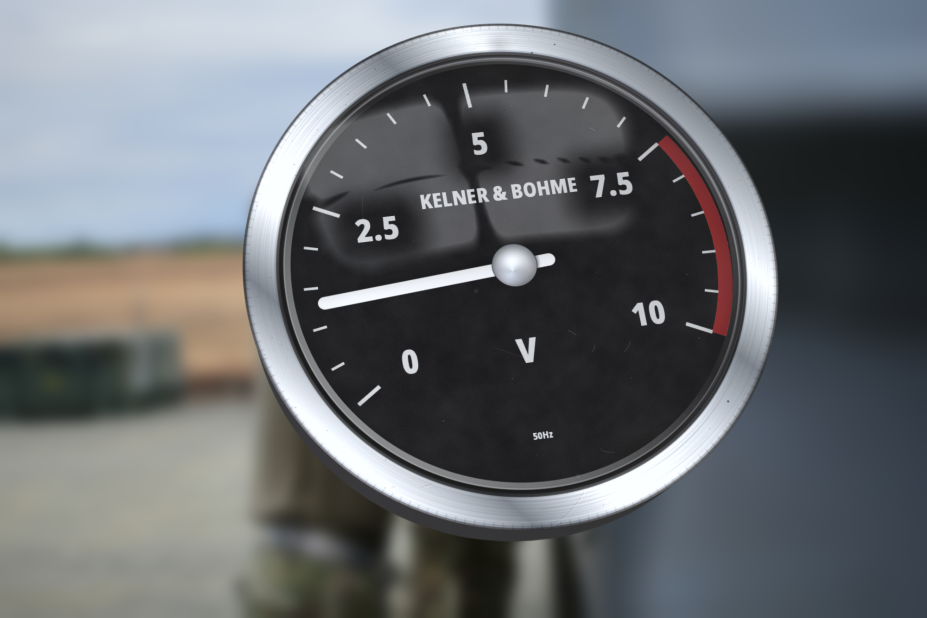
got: 1.25 V
